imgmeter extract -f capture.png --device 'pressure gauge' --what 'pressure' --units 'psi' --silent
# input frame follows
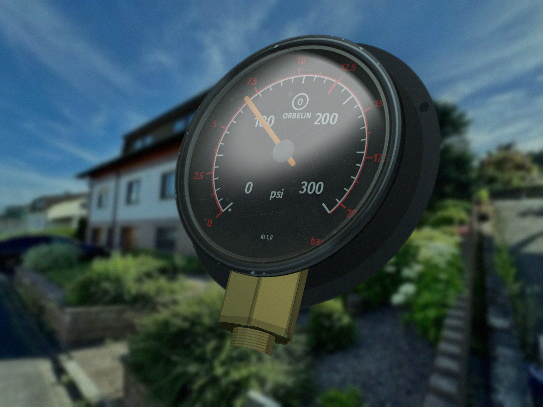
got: 100 psi
